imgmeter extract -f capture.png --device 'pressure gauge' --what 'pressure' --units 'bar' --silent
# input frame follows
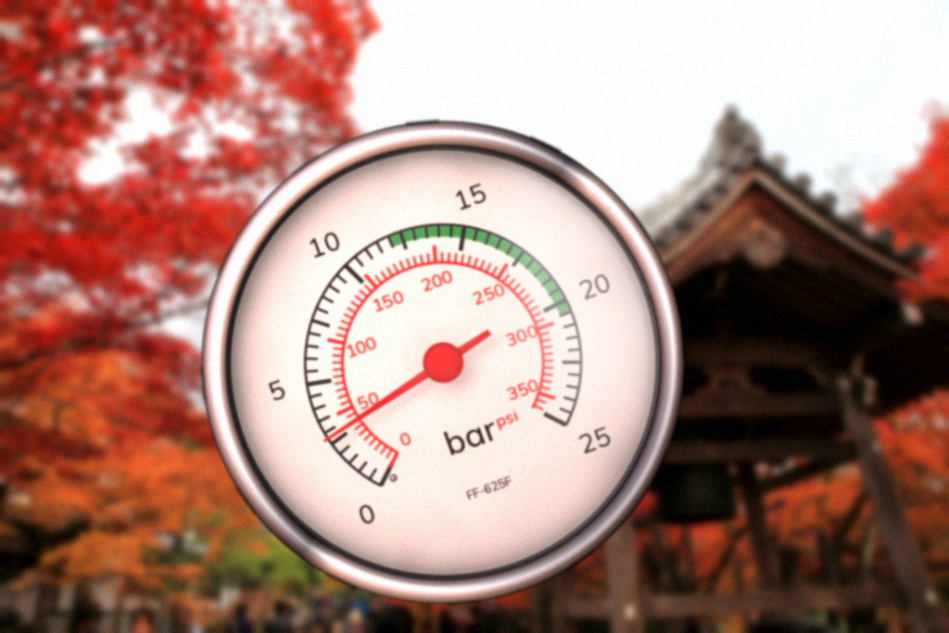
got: 2.75 bar
